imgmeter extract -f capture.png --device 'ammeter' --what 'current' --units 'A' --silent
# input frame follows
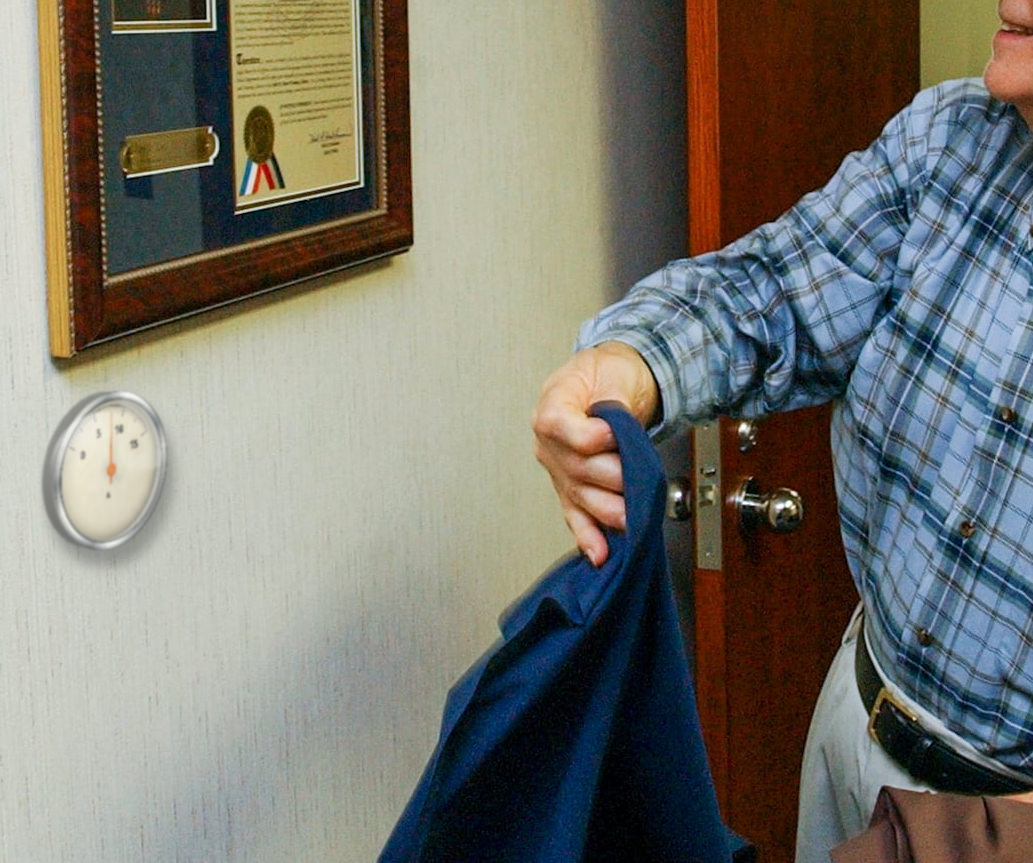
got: 7.5 A
